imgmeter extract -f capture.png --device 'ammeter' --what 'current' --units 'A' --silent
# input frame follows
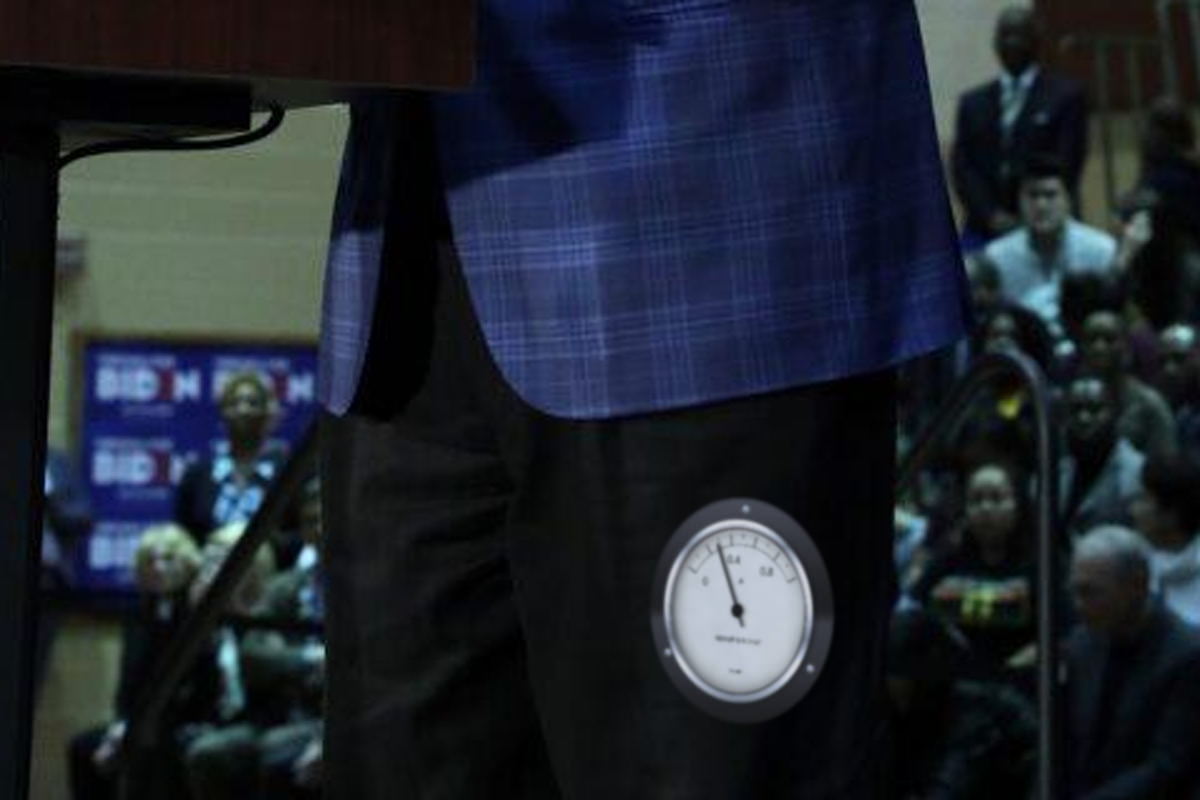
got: 0.3 A
